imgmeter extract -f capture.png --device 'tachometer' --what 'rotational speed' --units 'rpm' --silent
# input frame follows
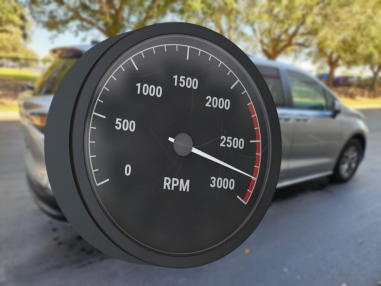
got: 2800 rpm
